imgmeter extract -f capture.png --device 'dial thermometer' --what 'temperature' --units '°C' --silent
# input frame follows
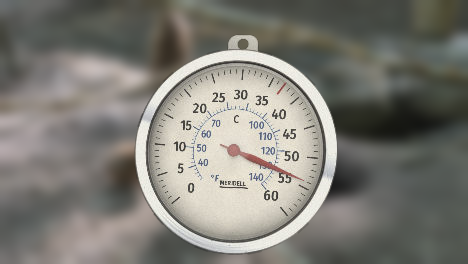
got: 54 °C
